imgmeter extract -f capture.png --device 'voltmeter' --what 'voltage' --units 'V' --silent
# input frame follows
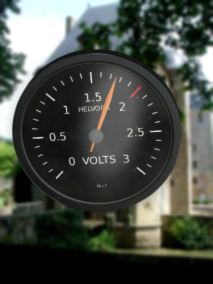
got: 1.75 V
